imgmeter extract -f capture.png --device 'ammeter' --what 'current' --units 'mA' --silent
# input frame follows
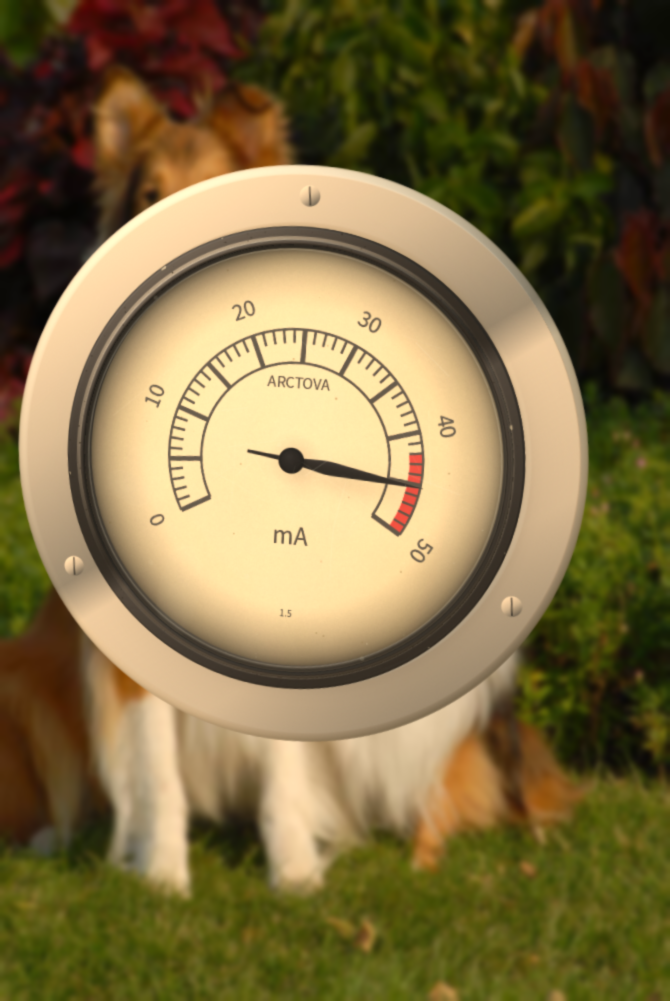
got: 45 mA
